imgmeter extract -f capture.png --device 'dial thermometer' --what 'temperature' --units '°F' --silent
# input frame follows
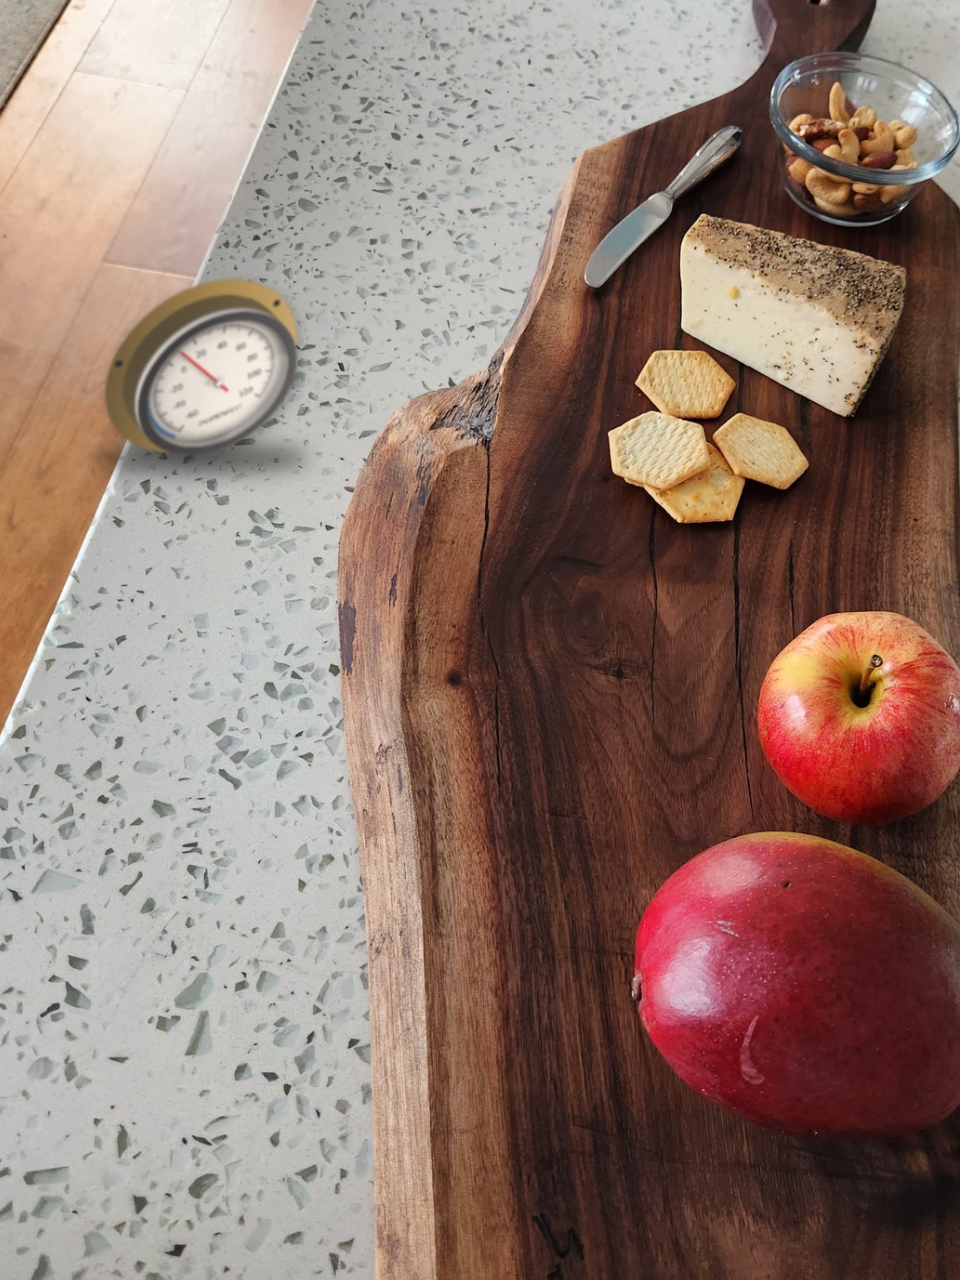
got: 10 °F
